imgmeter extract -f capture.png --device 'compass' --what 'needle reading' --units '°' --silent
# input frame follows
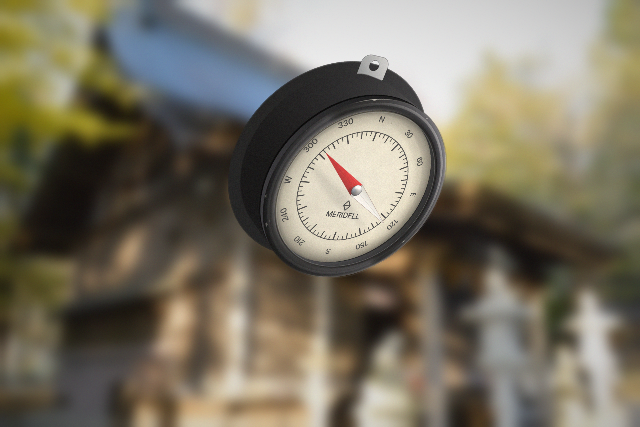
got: 305 °
